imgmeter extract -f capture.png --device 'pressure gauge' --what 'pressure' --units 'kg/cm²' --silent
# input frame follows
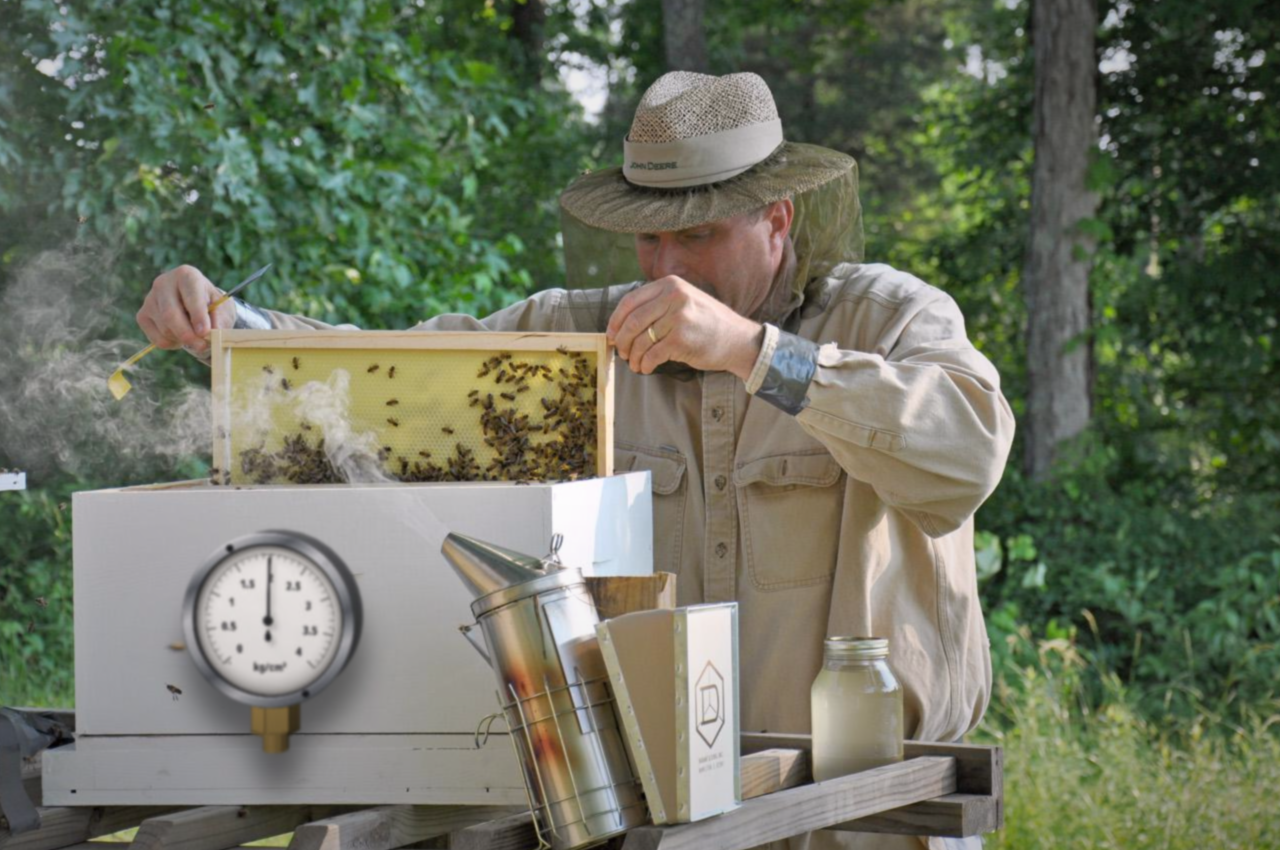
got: 2 kg/cm²
